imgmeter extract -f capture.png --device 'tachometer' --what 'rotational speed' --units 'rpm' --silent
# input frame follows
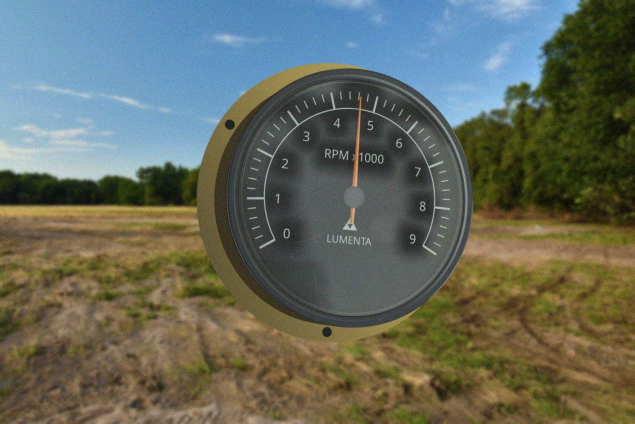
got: 4600 rpm
